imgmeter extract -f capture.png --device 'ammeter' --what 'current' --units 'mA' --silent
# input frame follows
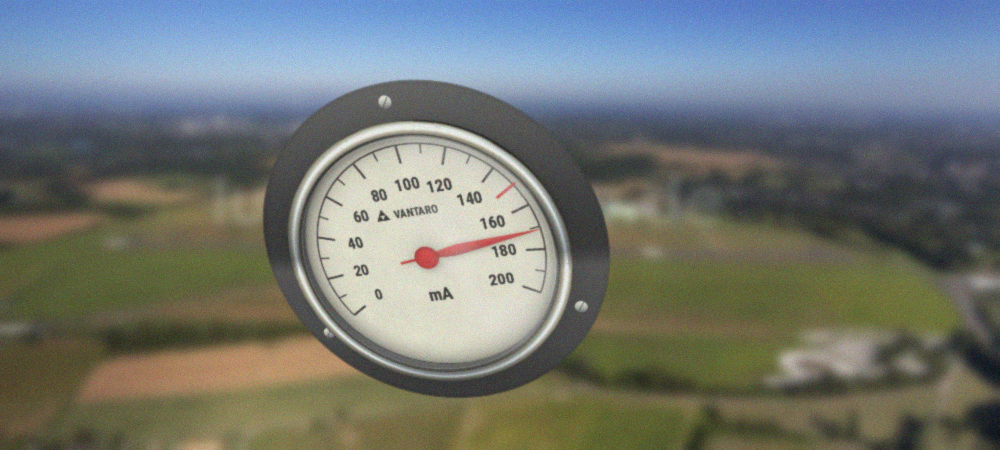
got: 170 mA
